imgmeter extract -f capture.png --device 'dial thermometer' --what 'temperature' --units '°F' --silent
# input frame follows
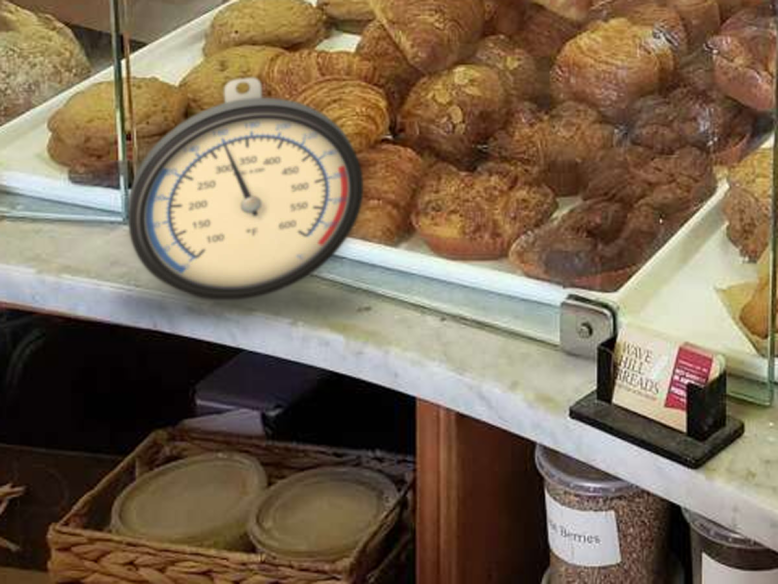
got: 320 °F
